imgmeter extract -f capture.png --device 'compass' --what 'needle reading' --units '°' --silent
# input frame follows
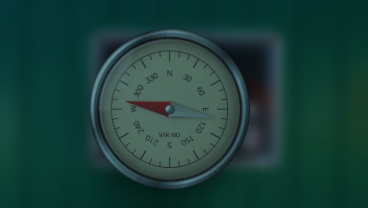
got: 280 °
